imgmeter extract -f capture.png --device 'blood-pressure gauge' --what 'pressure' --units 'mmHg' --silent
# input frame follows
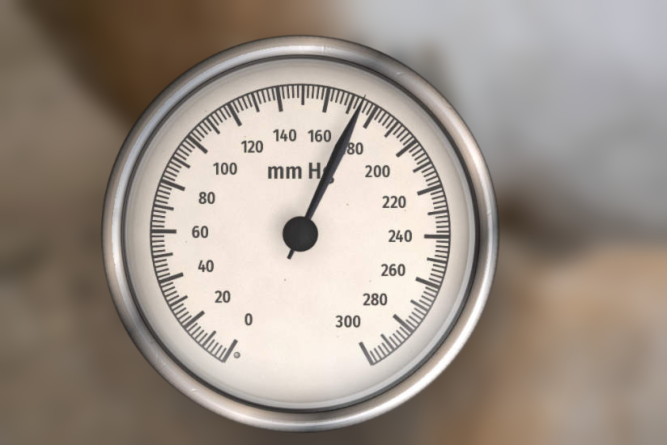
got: 174 mmHg
